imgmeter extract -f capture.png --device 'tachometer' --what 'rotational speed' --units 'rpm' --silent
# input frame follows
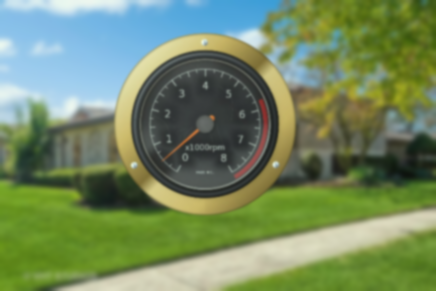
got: 500 rpm
